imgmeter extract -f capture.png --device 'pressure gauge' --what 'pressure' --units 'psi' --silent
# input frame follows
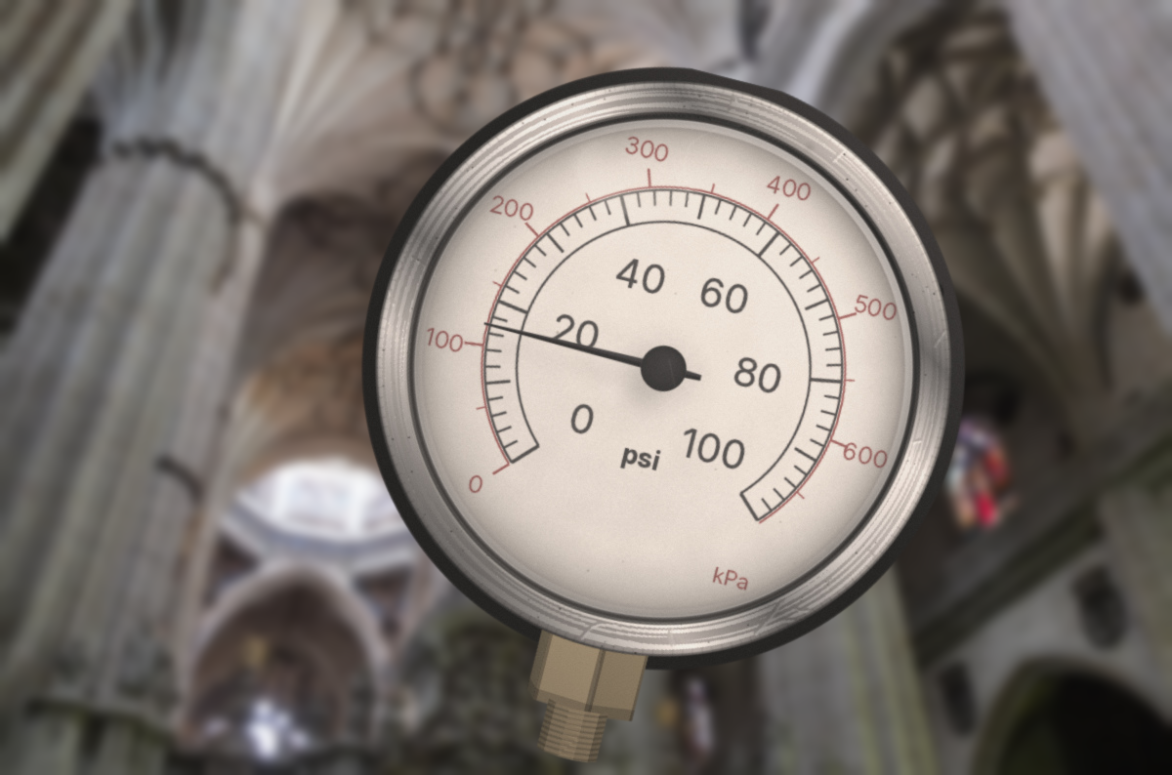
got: 17 psi
